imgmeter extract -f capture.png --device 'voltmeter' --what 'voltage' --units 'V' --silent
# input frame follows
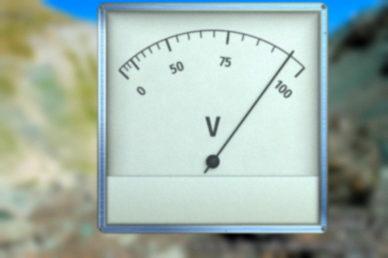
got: 95 V
